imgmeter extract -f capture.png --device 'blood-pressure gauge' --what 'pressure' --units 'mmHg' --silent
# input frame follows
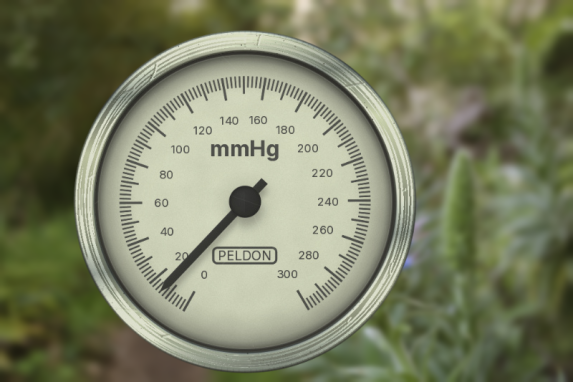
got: 14 mmHg
